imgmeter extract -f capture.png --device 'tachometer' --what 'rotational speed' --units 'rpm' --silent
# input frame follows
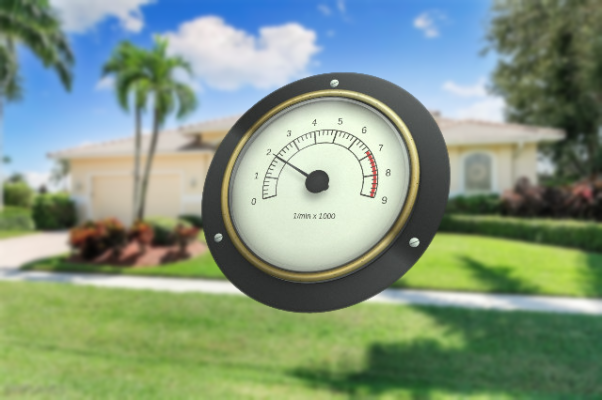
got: 2000 rpm
